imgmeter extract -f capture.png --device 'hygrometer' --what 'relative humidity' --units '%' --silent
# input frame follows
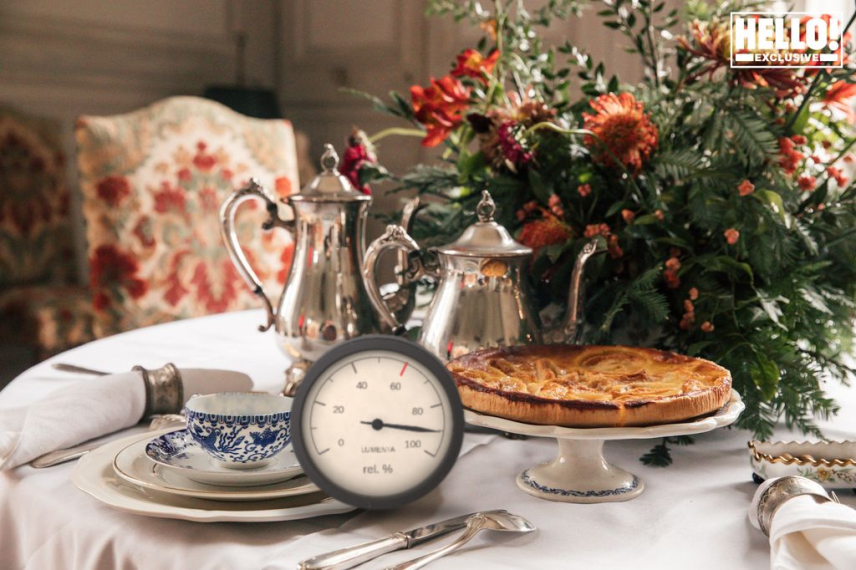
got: 90 %
